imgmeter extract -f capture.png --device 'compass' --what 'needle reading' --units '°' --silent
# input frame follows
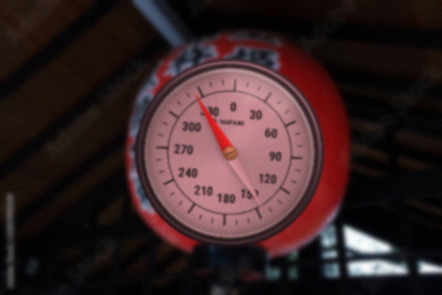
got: 325 °
